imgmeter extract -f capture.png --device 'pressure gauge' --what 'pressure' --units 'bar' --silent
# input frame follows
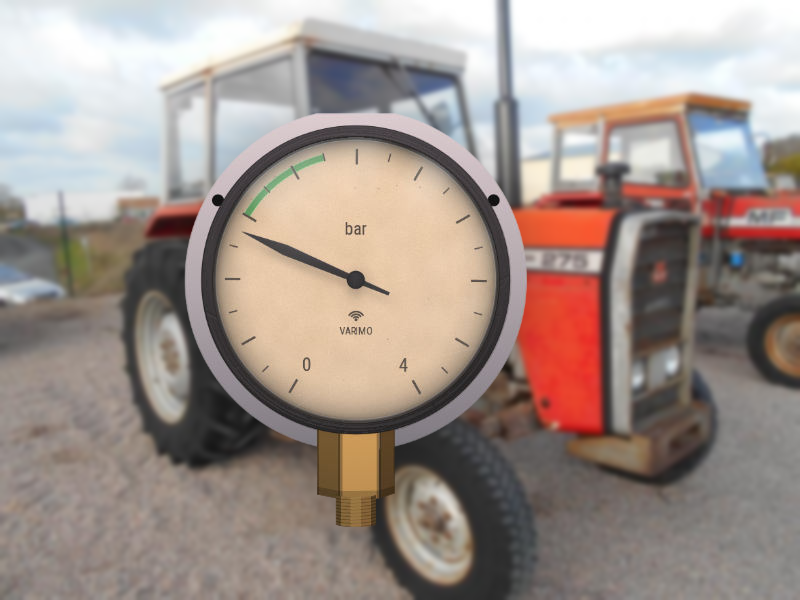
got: 1.1 bar
